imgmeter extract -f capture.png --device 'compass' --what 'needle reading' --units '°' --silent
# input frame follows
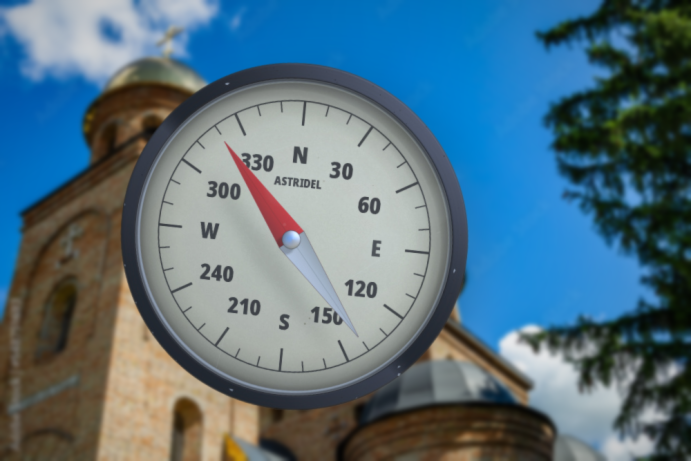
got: 320 °
